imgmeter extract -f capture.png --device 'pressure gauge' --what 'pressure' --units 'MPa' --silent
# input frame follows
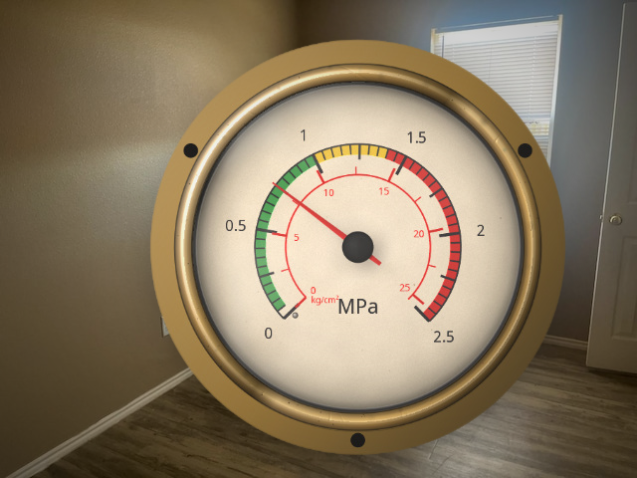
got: 0.75 MPa
